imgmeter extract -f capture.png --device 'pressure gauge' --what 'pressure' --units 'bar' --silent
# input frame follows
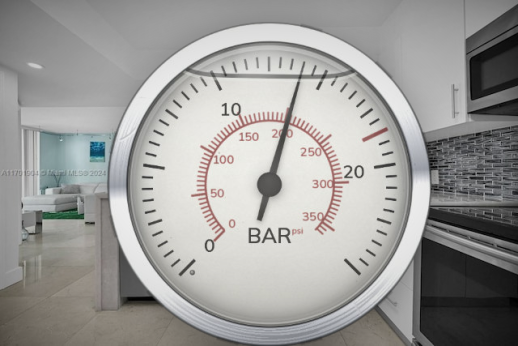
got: 14 bar
